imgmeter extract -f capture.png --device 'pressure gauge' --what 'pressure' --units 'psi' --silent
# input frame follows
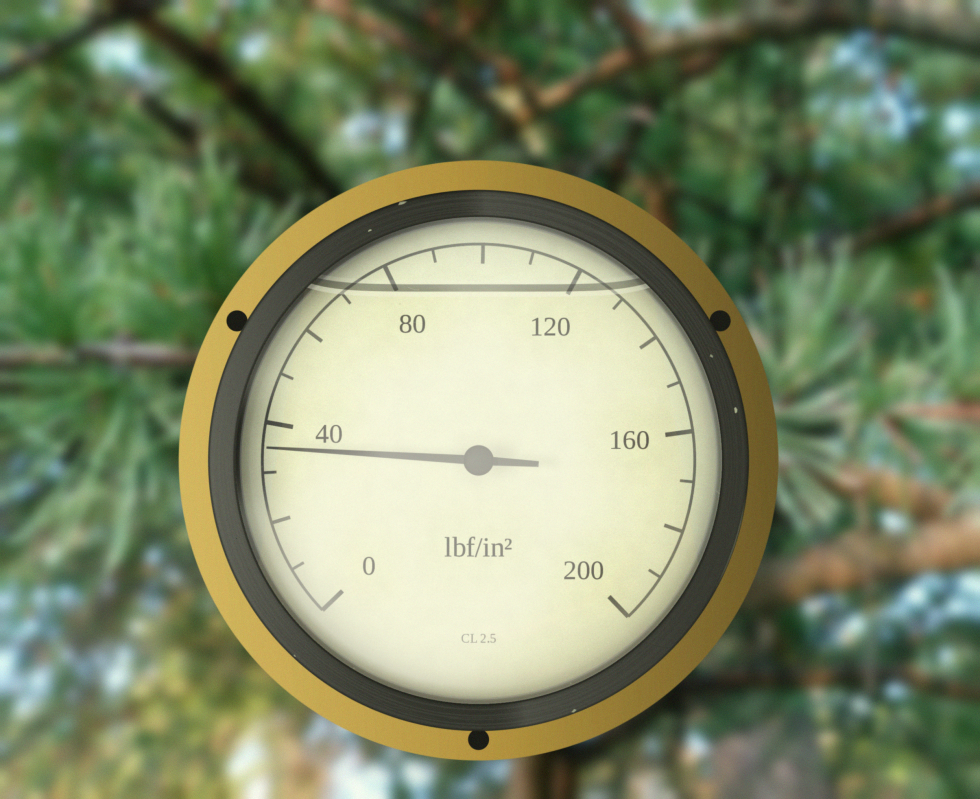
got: 35 psi
